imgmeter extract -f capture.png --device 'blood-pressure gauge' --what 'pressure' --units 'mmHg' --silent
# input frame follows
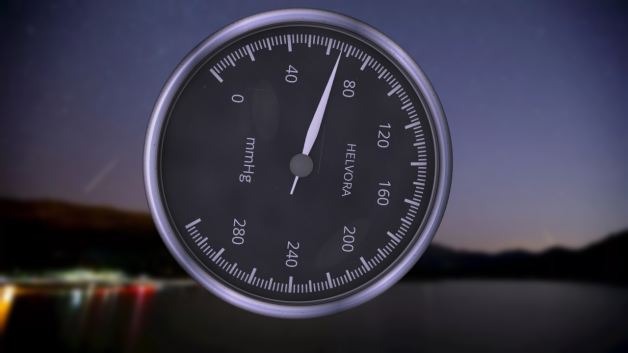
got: 66 mmHg
